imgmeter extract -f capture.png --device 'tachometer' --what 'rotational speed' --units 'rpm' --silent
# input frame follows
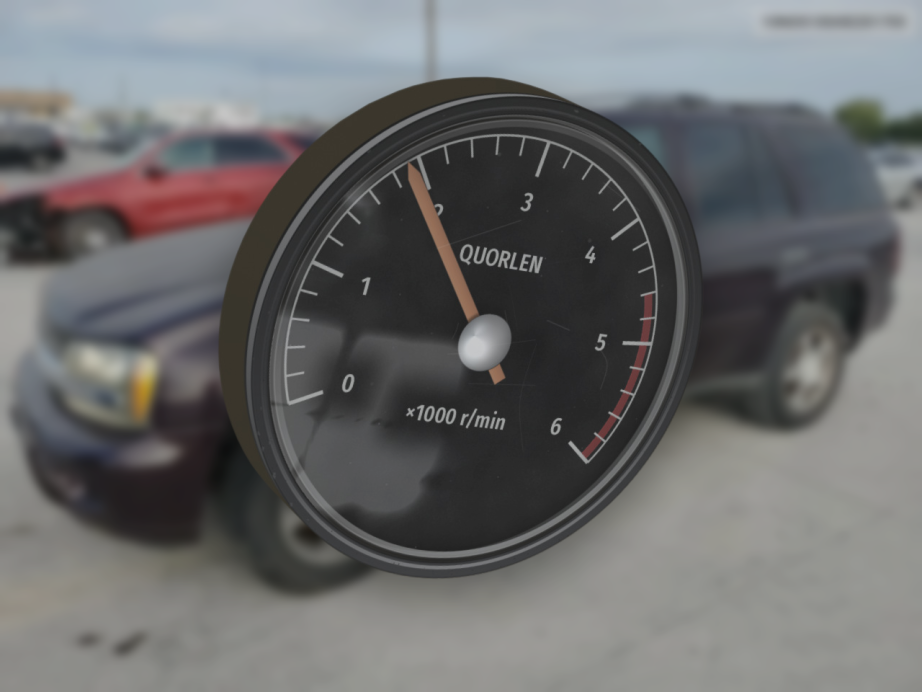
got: 1900 rpm
